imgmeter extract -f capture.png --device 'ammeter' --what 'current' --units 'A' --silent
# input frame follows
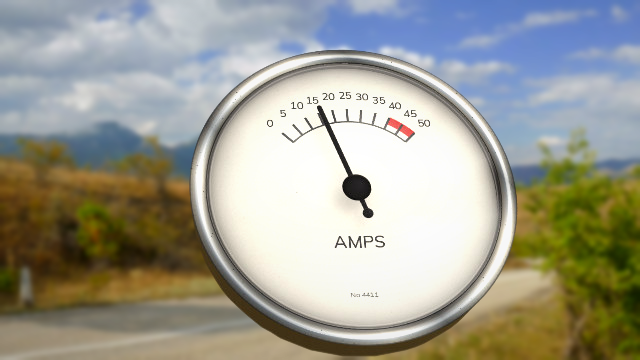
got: 15 A
